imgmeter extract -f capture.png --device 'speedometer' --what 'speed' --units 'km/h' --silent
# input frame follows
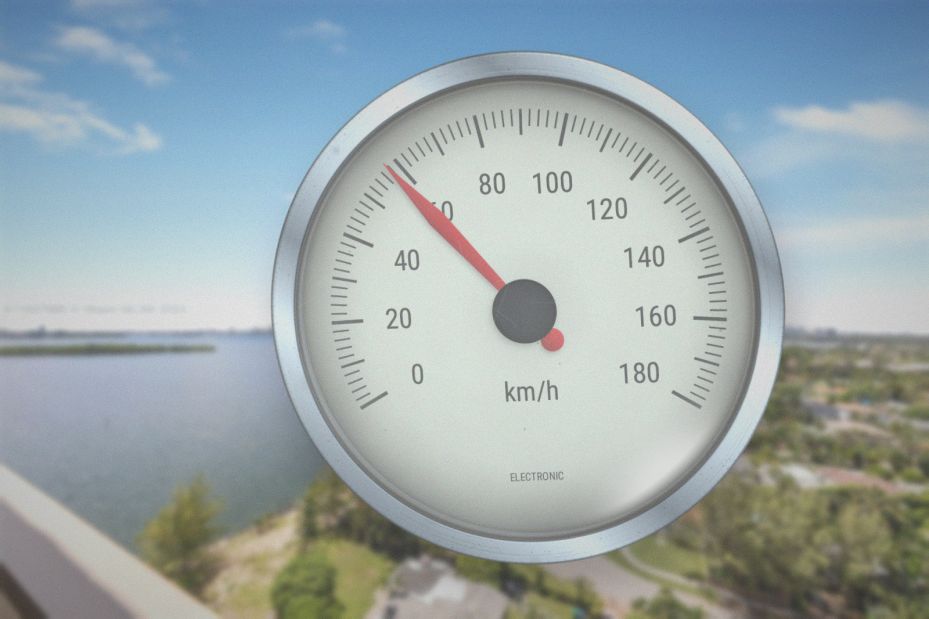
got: 58 km/h
